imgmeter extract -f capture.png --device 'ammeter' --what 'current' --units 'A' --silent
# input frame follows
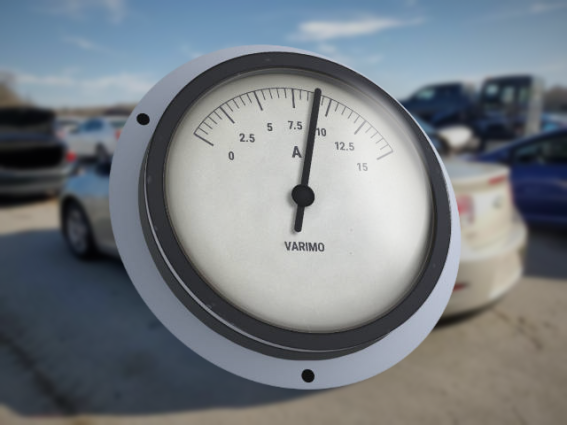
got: 9 A
